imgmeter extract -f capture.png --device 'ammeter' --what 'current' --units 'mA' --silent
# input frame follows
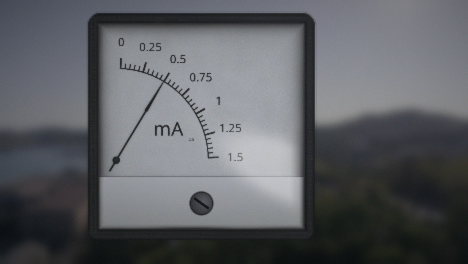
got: 0.5 mA
